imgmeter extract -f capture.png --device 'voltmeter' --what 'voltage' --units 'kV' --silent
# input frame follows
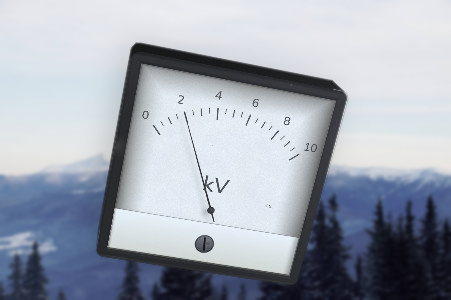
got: 2 kV
